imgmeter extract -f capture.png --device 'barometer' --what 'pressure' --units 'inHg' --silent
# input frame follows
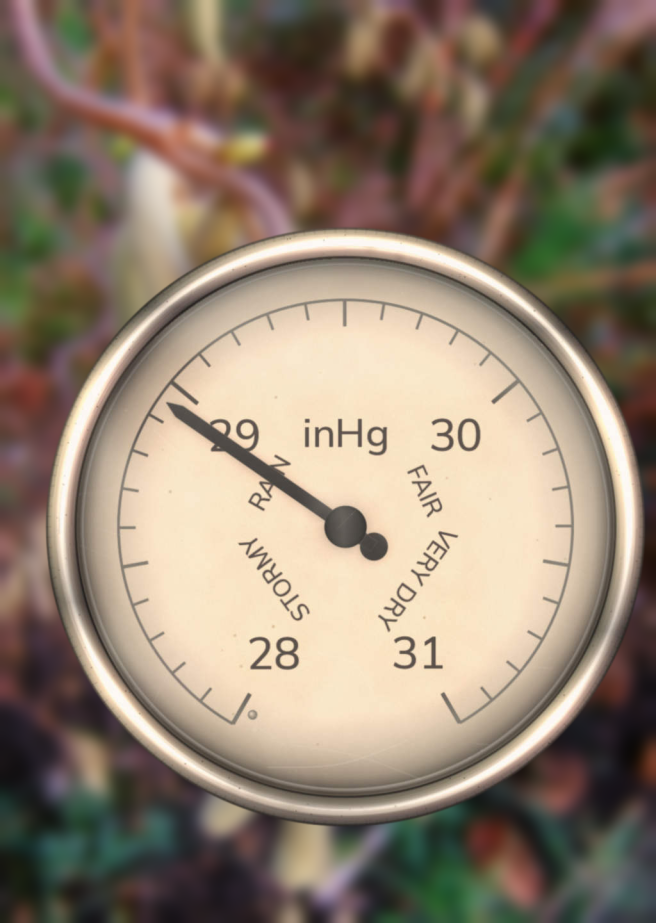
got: 28.95 inHg
